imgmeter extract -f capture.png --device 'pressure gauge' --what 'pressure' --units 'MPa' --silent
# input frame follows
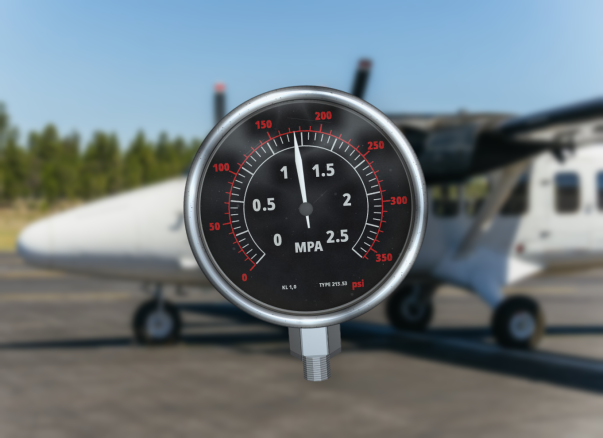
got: 1.2 MPa
